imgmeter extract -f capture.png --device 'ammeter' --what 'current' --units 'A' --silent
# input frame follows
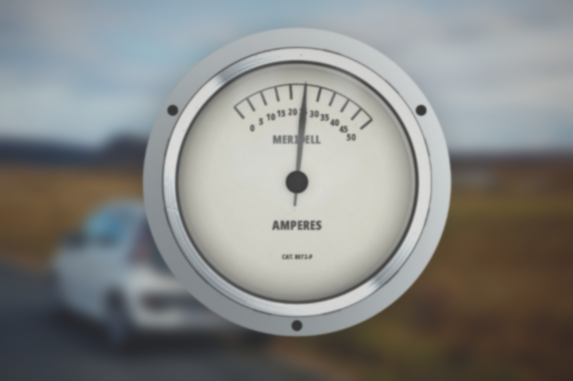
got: 25 A
